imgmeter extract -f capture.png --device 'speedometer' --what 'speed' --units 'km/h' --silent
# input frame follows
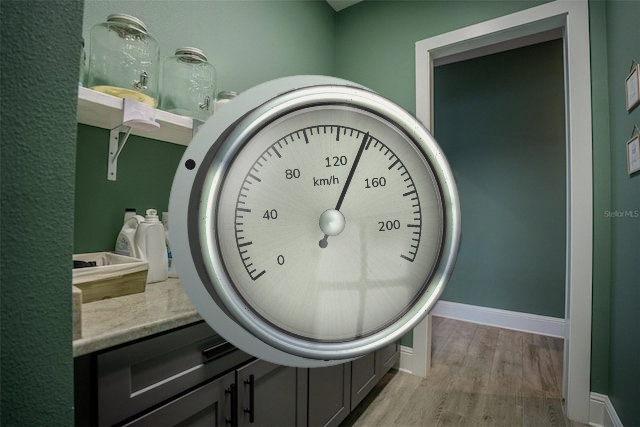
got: 136 km/h
